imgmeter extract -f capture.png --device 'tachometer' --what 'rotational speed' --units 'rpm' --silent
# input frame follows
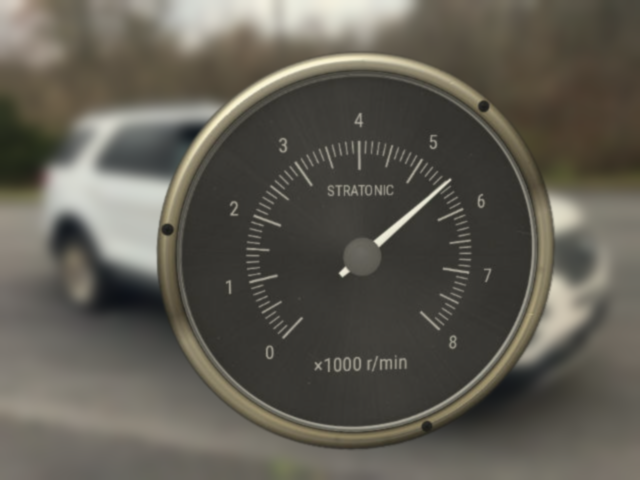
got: 5500 rpm
